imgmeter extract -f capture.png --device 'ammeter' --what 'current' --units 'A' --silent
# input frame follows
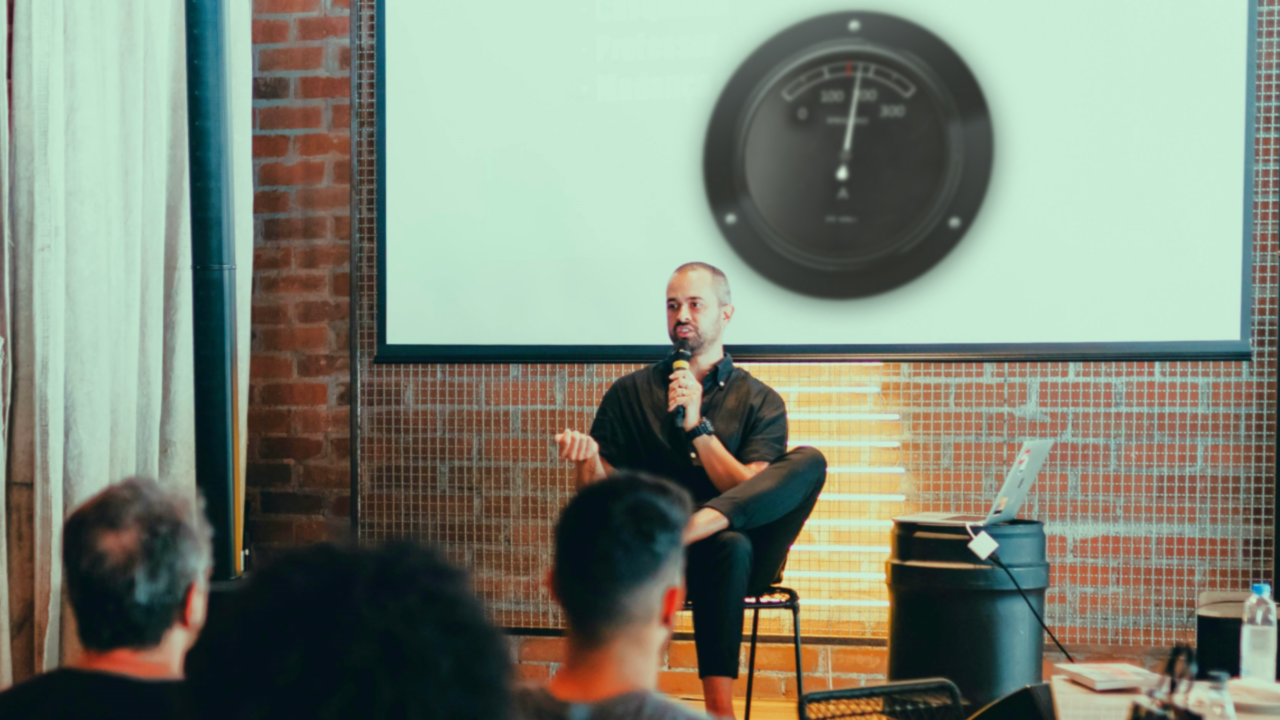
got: 175 A
